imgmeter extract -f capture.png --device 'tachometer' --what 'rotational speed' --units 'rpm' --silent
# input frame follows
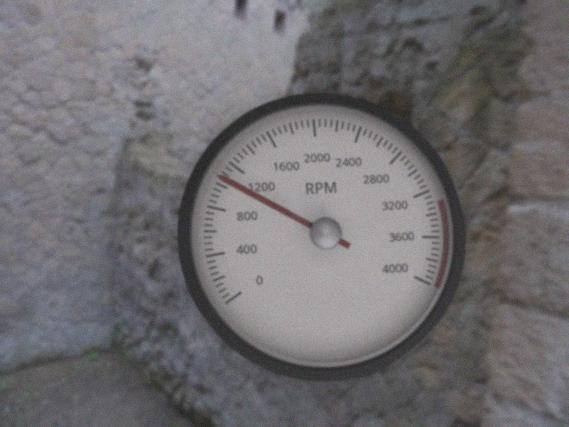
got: 1050 rpm
